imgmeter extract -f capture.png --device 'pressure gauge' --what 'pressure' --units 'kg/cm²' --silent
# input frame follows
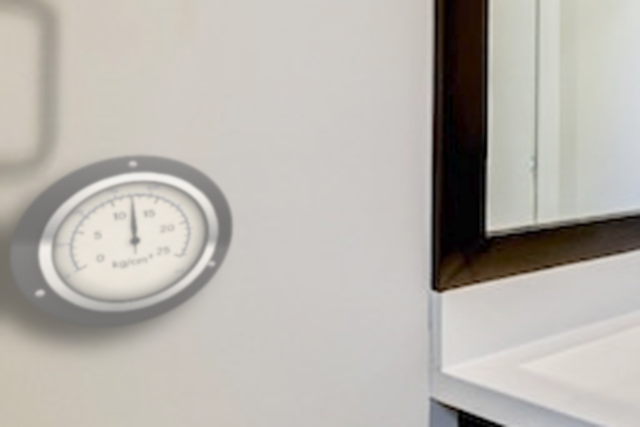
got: 12 kg/cm²
